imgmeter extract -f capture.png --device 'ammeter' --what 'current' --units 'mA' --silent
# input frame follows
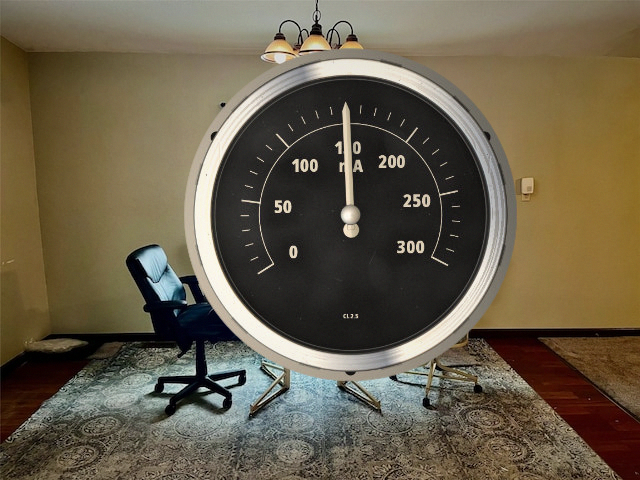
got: 150 mA
